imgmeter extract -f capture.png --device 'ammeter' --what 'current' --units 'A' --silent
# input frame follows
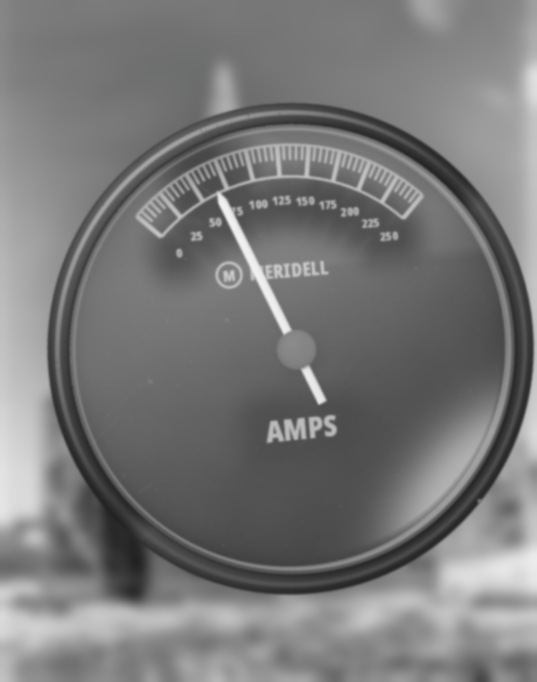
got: 65 A
